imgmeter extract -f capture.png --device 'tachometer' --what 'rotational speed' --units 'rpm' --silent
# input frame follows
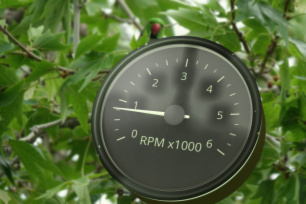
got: 750 rpm
